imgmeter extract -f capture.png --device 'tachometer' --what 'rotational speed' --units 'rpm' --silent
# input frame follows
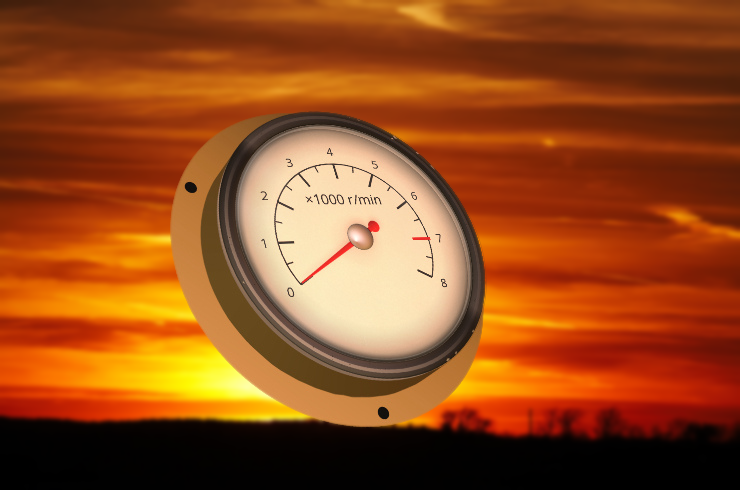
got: 0 rpm
